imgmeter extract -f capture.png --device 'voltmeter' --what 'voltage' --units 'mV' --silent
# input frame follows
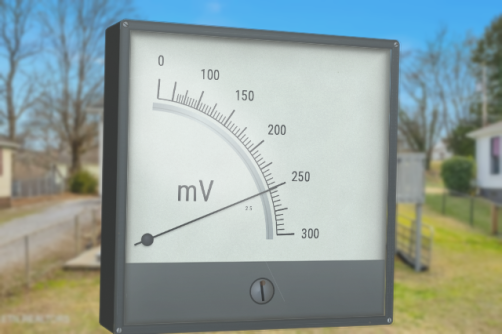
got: 250 mV
